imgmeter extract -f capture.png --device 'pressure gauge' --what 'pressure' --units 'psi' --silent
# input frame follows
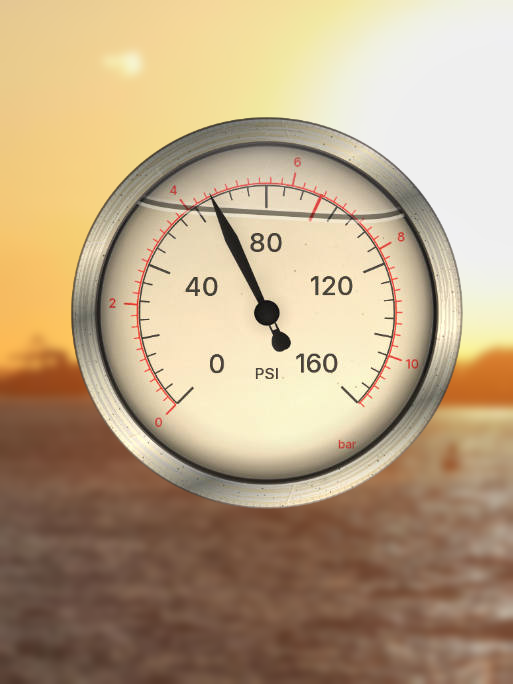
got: 65 psi
